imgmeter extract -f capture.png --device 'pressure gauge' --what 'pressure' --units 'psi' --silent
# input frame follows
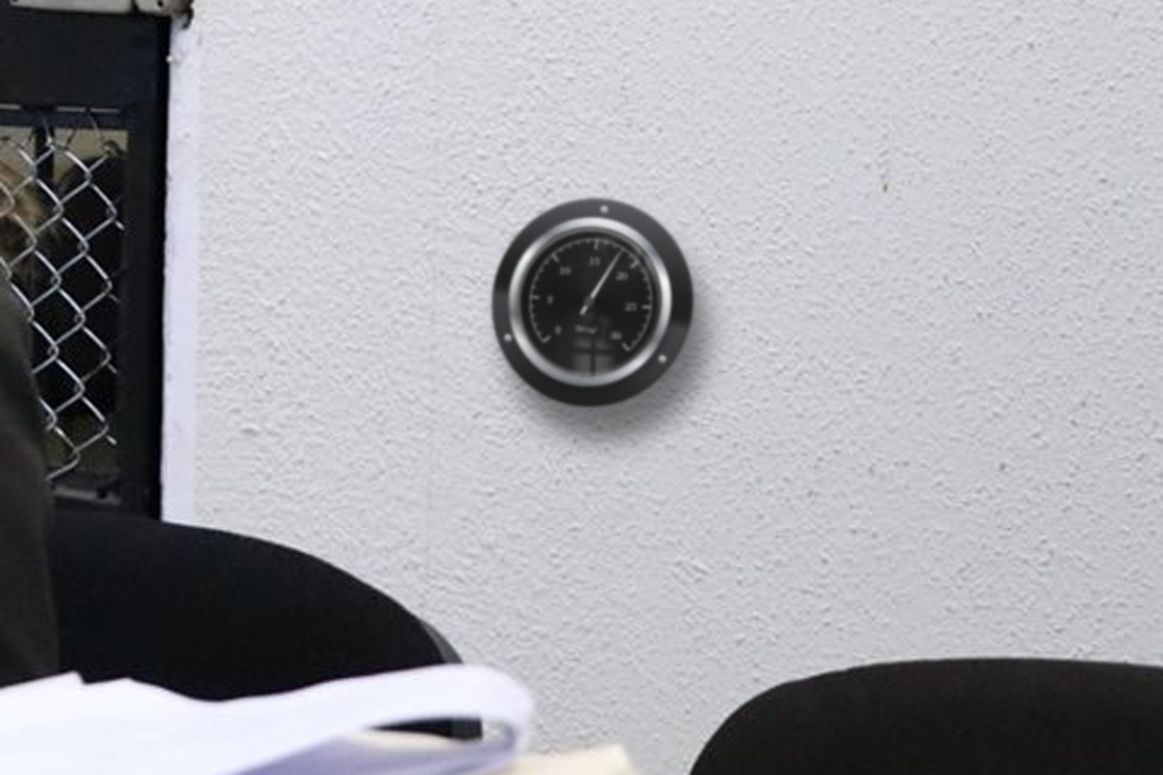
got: 18 psi
